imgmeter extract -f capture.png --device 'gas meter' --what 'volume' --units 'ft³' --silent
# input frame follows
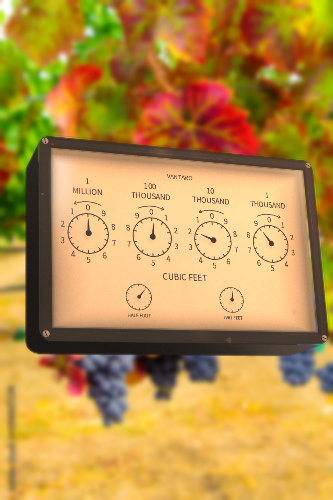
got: 1900 ft³
